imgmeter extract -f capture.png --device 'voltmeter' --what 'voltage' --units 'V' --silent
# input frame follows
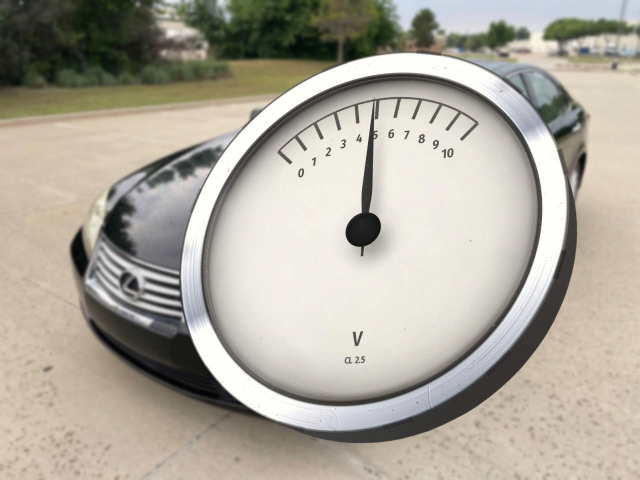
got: 5 V
